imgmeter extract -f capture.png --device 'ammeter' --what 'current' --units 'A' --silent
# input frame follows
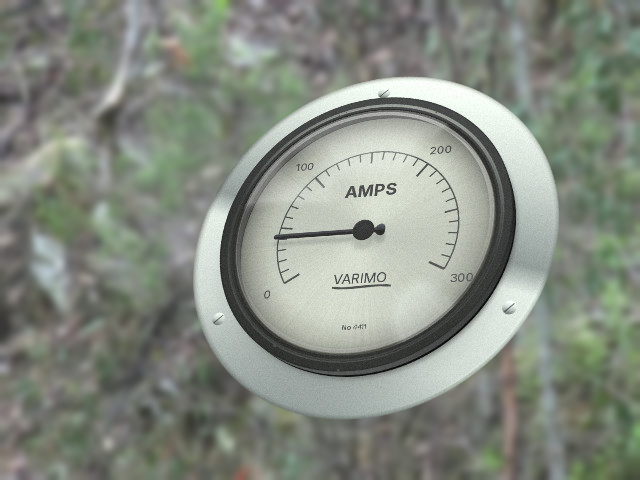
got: 40 A
